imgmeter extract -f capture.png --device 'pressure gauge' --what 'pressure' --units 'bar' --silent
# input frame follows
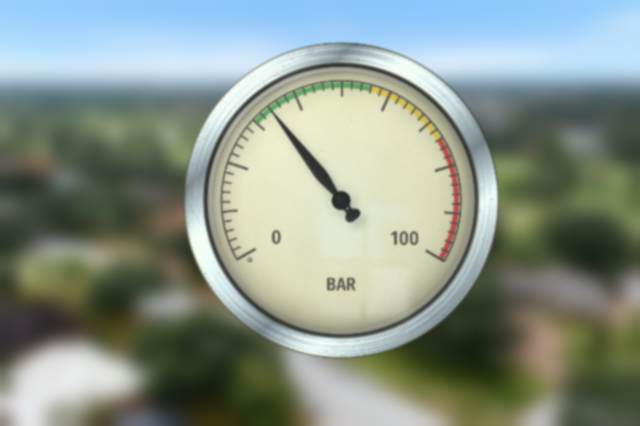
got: 34 bar
